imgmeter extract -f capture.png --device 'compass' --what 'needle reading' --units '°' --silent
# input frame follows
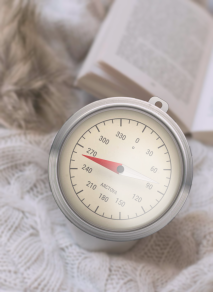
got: 260 °
